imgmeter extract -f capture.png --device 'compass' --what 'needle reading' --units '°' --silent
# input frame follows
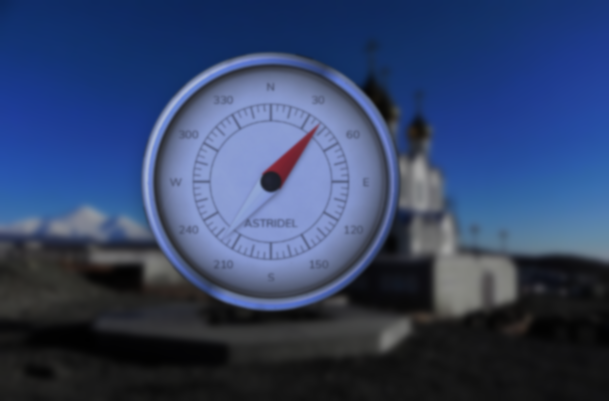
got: 40 °
